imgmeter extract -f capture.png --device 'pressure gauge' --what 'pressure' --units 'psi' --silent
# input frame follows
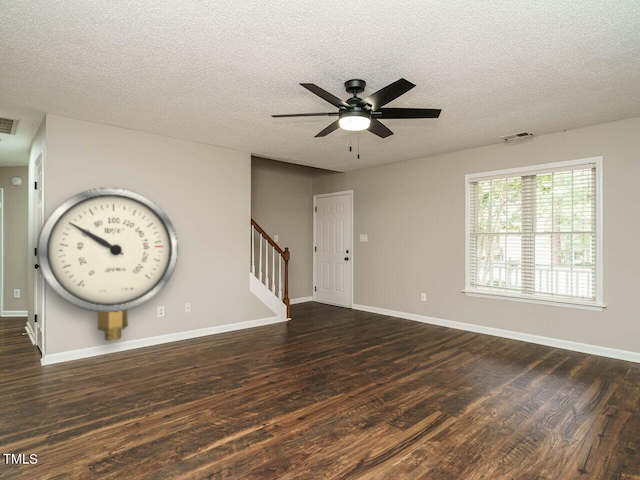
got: 60 psi
